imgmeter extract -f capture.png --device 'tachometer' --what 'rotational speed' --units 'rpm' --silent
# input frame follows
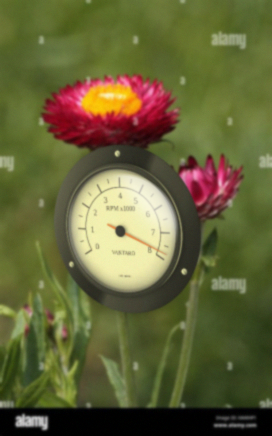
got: 7750 rpm
